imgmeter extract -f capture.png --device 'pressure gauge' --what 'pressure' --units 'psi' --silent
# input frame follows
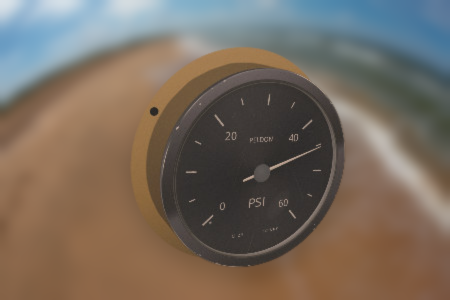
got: 45 psi
